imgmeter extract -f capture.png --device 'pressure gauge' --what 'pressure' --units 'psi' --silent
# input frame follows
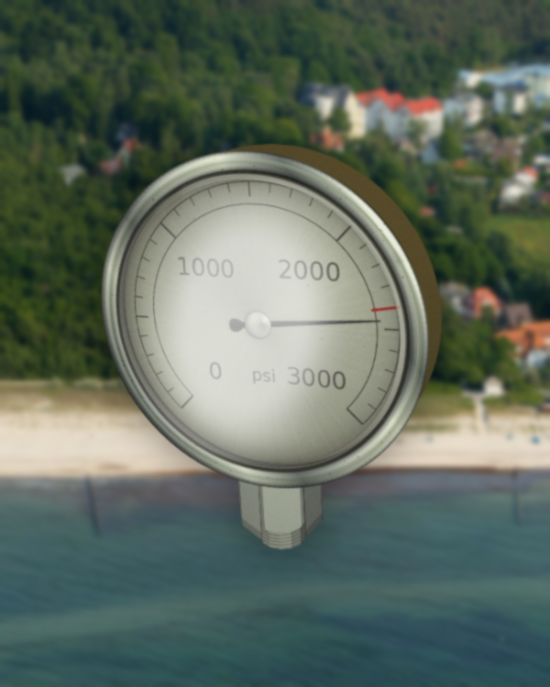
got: 2450 psi
